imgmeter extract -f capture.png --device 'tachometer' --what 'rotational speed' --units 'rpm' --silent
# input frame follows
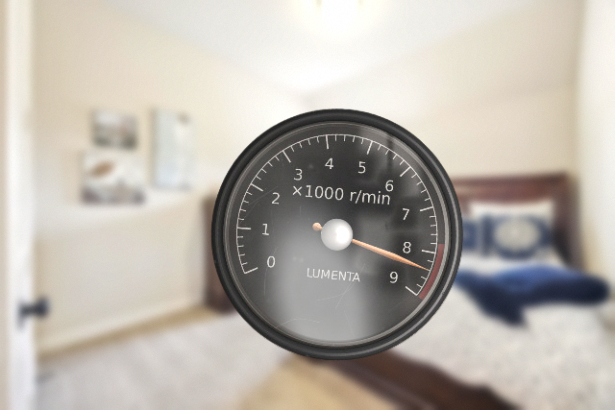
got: 8400 rpm
